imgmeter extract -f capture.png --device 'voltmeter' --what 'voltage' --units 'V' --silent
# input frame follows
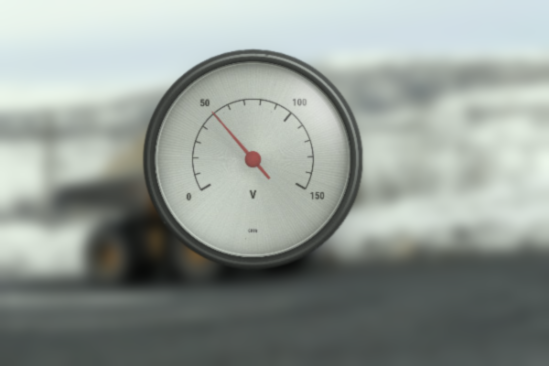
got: 50 V
